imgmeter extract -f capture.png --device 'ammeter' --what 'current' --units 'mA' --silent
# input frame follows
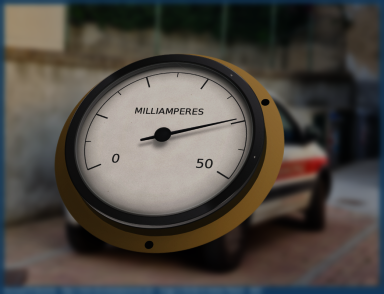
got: 40 mA
